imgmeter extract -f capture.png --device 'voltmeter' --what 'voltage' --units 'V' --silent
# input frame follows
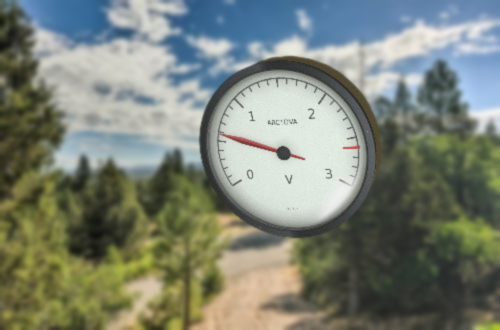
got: 0.6 V
